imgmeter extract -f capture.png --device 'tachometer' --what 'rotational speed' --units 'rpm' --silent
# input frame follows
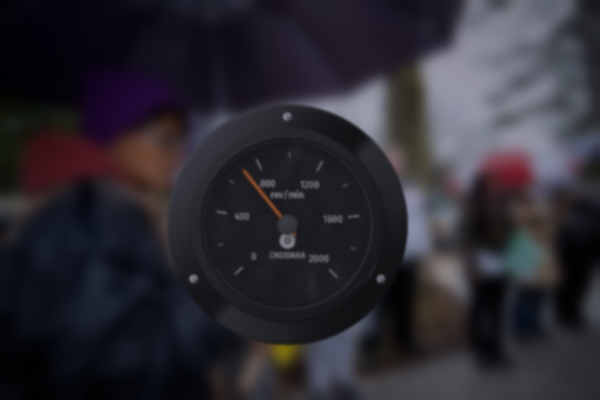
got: 700 rpm
